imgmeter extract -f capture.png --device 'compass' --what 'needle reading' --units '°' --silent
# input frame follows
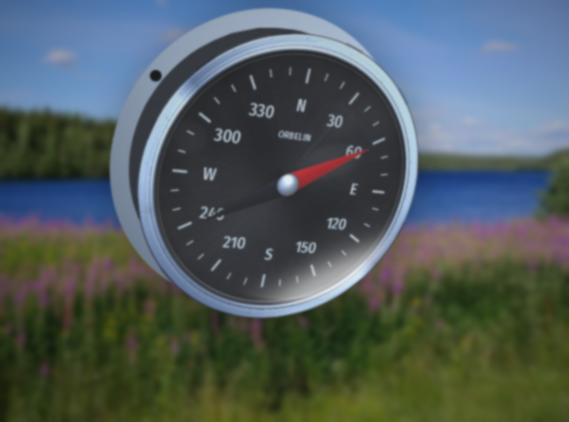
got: 60 °
